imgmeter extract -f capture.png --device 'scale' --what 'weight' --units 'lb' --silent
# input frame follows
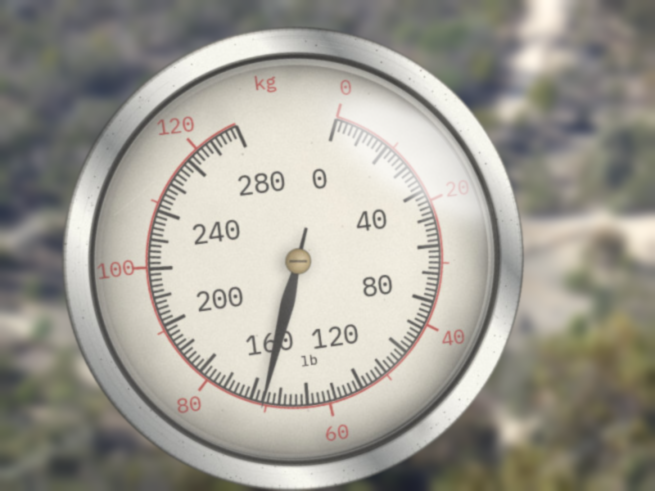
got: 156 lb
